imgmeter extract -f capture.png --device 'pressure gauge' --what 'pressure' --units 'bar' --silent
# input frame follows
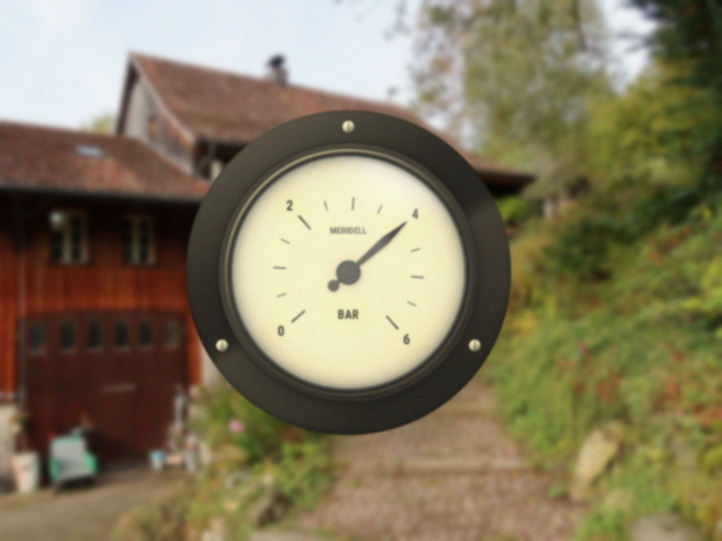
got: 4 bar
